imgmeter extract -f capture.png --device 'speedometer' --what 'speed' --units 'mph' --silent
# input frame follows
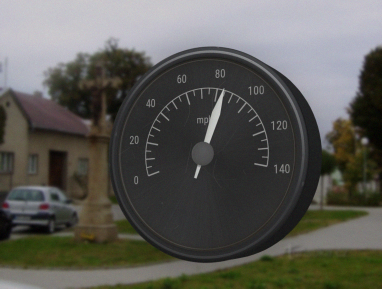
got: 85 mph
